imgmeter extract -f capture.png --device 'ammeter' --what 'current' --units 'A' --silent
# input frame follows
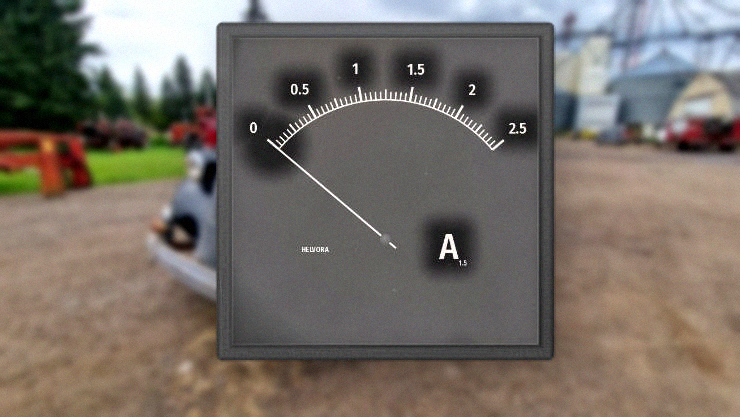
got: 0 A
